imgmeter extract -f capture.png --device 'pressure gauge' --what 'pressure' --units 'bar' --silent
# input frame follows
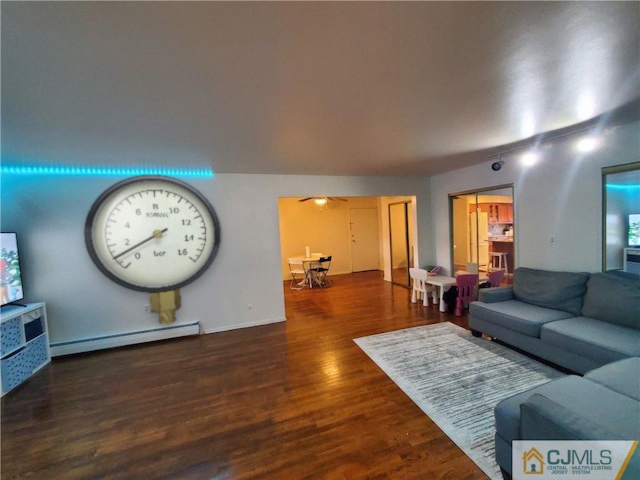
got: 1 bar
